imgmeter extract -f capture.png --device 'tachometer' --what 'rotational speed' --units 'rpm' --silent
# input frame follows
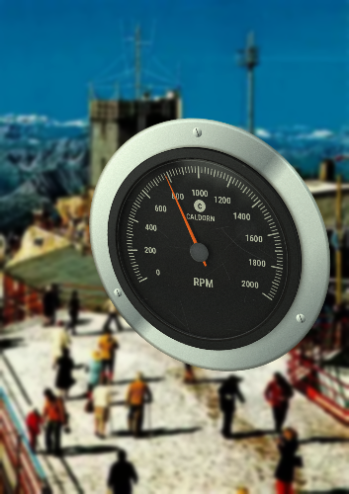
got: 800 rpm
